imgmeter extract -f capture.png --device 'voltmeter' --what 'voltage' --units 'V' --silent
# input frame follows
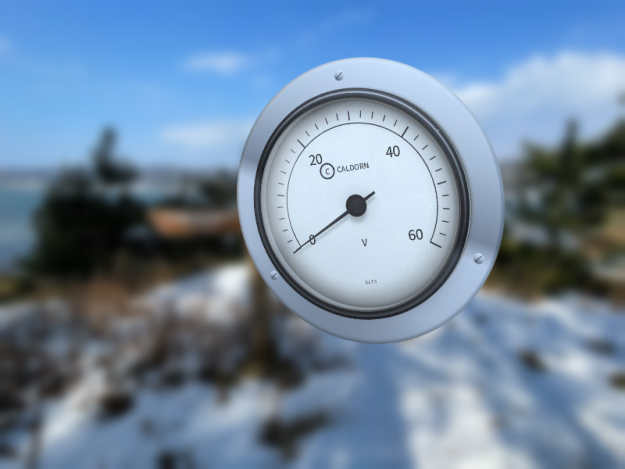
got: 0 V
